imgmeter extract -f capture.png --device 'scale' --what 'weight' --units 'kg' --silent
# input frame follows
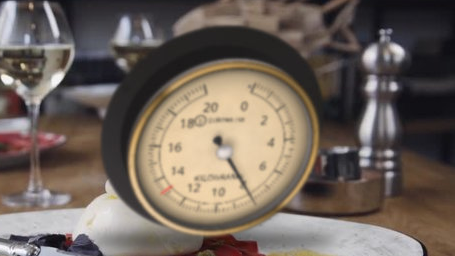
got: 8 kg
